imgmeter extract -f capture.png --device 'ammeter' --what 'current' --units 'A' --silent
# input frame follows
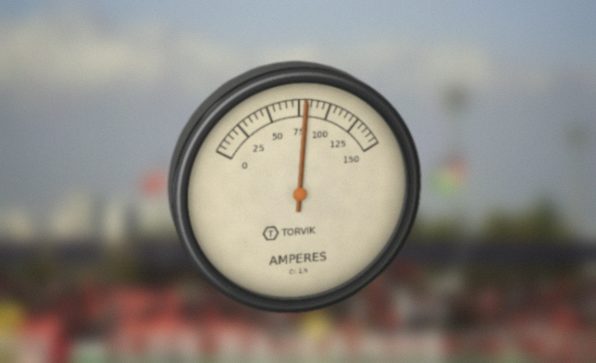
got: 80 A
